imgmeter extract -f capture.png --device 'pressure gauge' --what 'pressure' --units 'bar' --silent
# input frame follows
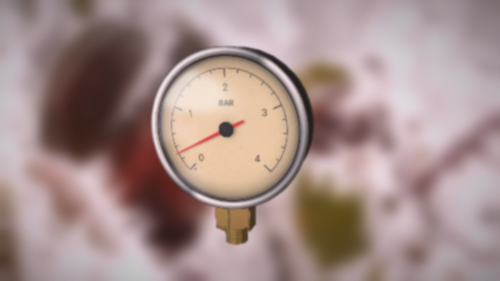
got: 0.3 bar
